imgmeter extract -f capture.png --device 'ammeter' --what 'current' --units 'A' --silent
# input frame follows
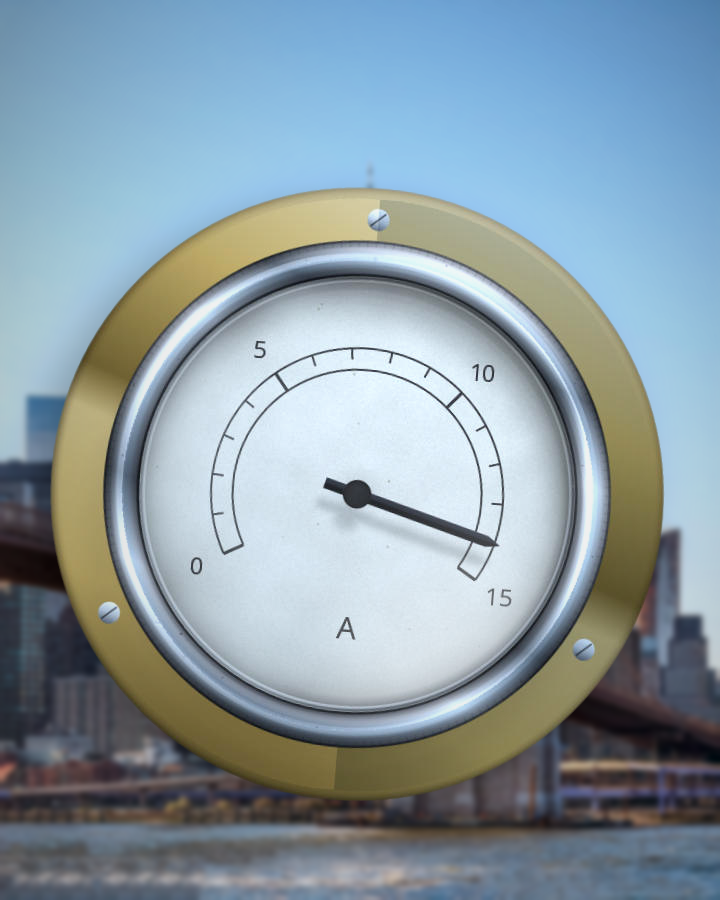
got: 14 A
